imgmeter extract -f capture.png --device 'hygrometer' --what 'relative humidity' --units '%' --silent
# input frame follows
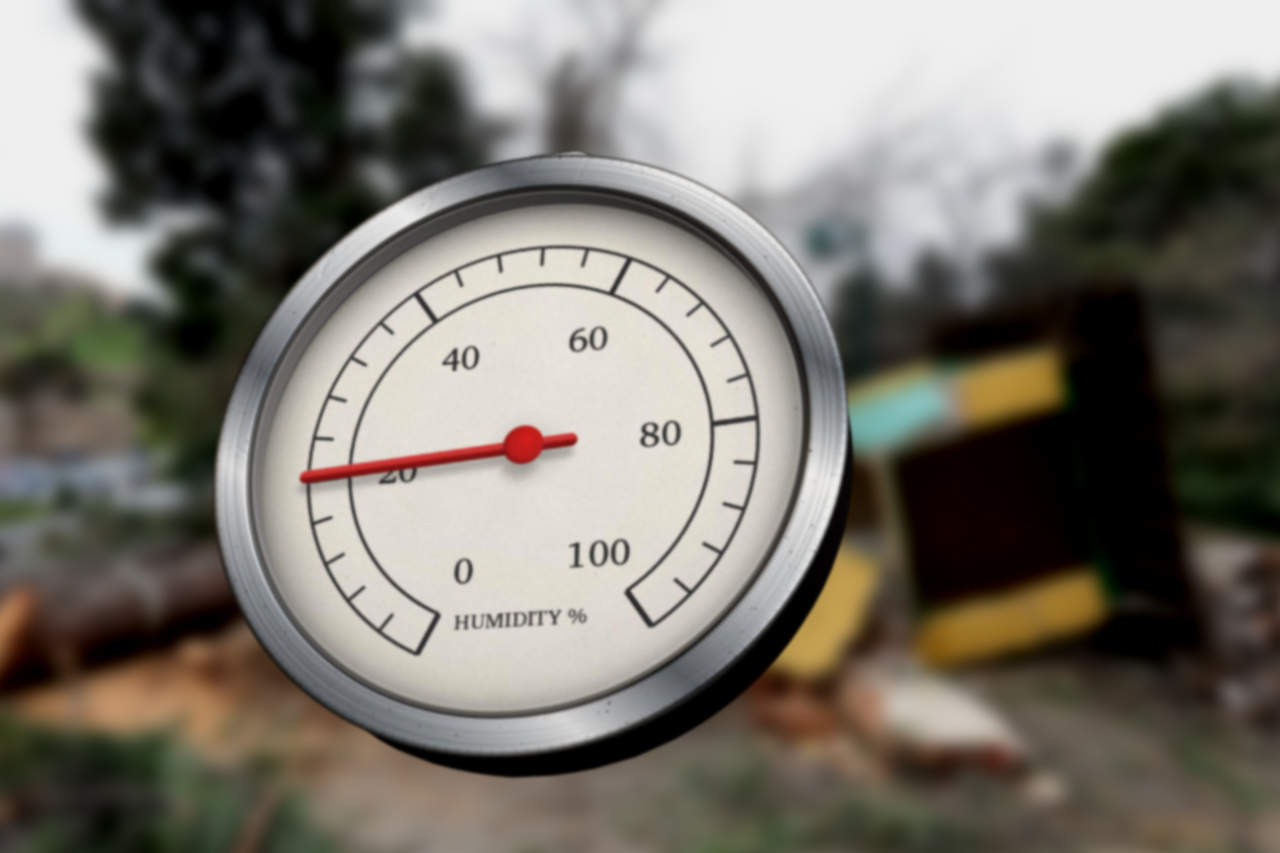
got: 20 %
